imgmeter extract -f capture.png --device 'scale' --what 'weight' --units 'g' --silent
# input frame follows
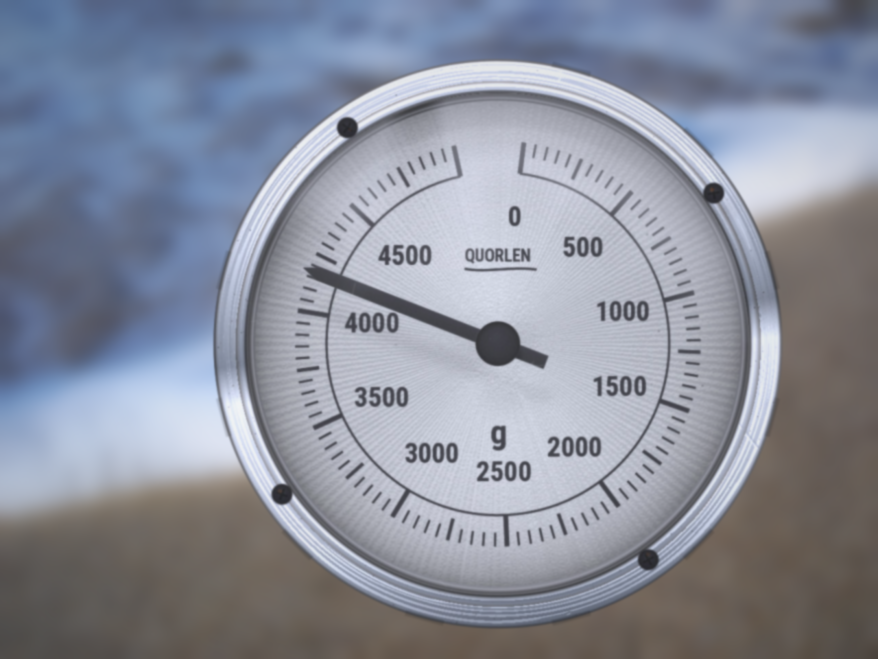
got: 4175 g
